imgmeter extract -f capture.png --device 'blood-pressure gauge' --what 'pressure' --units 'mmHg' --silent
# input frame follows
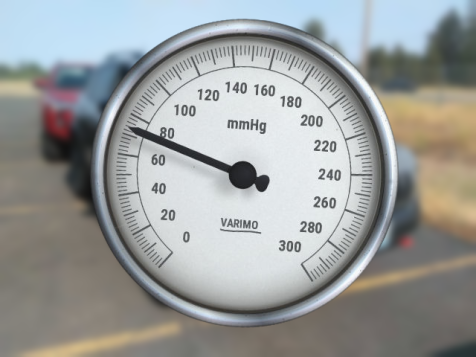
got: 74 mmHg
